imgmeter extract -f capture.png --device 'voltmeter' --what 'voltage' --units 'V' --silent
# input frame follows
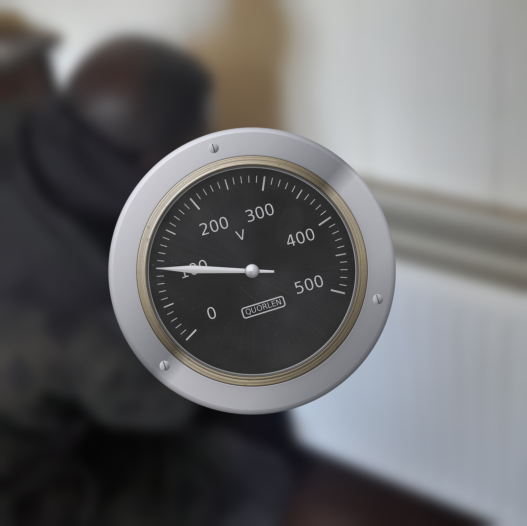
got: 100 V
